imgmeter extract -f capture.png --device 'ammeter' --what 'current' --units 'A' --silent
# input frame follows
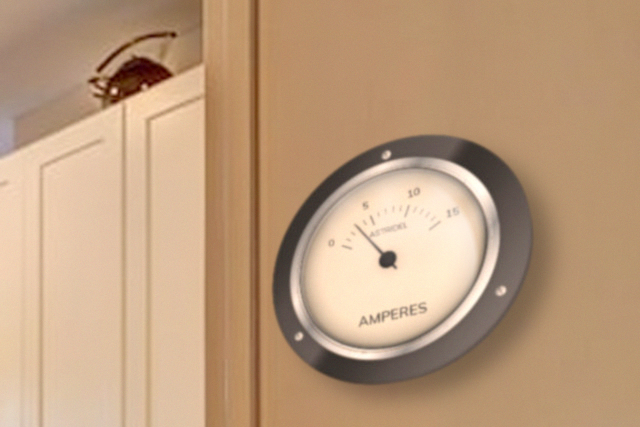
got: 3 A
